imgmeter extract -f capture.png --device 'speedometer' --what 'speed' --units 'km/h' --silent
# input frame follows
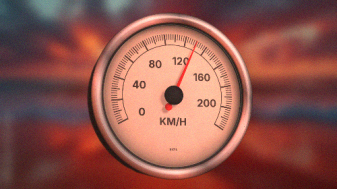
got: 130 km/h
